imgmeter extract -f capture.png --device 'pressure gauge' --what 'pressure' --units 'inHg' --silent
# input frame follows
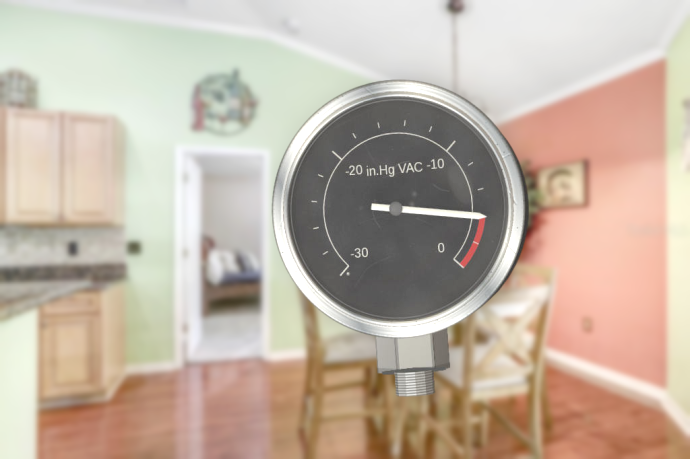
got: -4 inHg
